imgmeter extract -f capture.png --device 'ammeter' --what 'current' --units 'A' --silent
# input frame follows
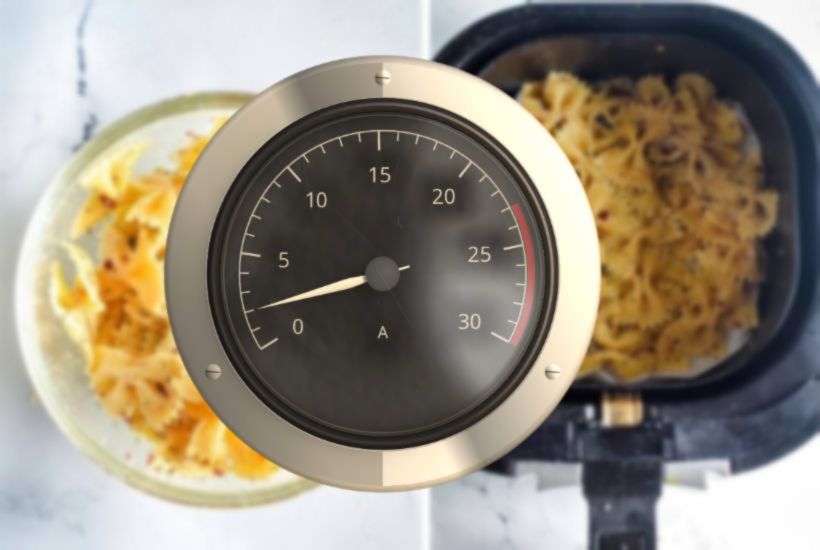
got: 2 A
